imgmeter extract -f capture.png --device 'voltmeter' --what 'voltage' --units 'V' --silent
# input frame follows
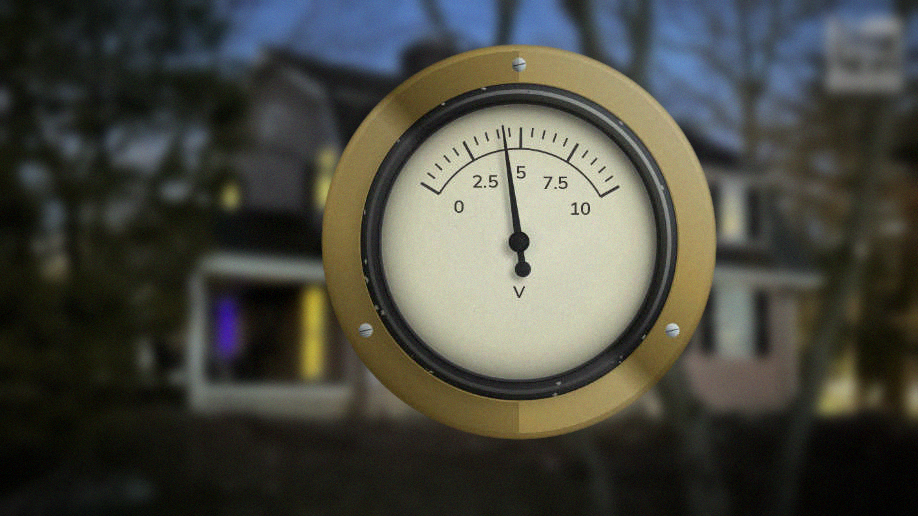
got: 4.25 V
